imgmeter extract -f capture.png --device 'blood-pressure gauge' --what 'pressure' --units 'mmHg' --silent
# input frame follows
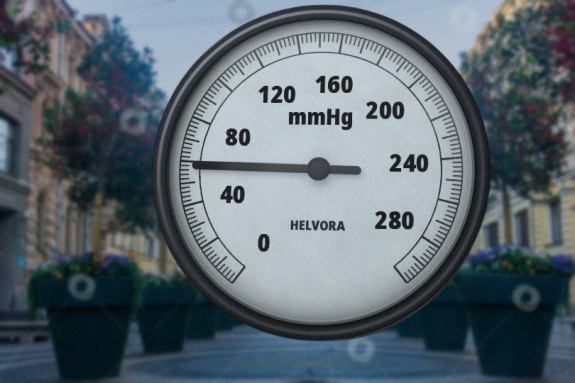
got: 58 mmHg
